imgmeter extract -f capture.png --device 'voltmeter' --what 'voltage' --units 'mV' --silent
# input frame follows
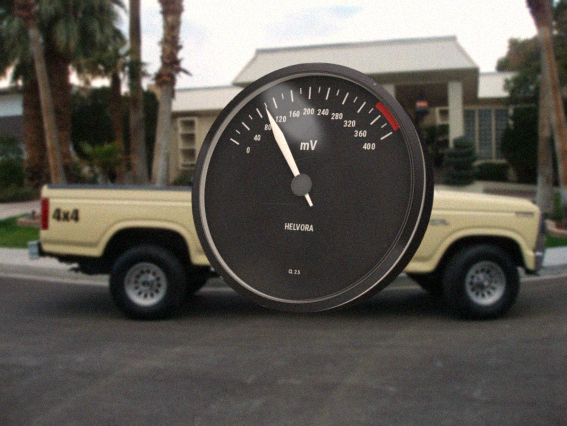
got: 100 mV
